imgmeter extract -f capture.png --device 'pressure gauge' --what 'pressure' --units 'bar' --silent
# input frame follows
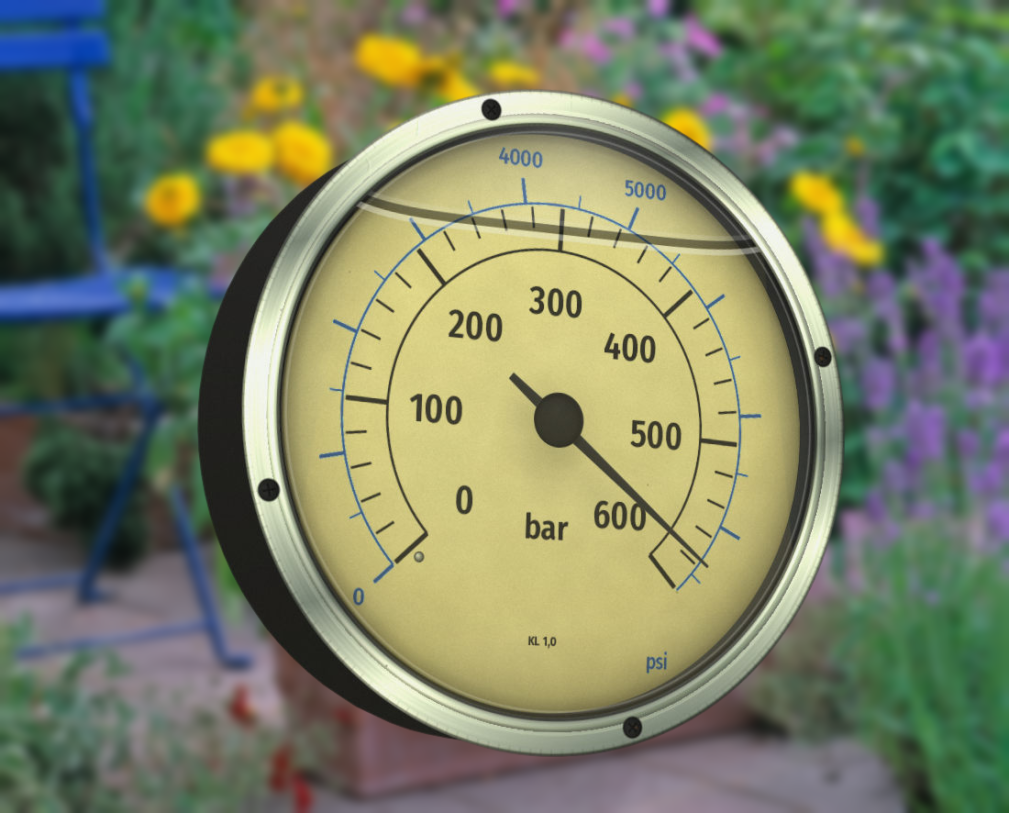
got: 580 bar
